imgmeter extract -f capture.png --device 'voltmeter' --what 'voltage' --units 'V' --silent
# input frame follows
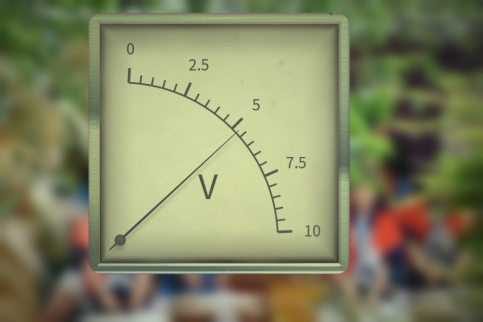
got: 5.25 V
